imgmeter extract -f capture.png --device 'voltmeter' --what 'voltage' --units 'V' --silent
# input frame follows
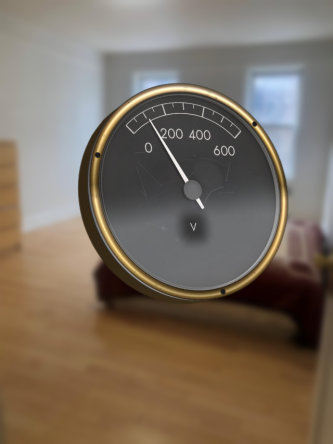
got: 100 V
